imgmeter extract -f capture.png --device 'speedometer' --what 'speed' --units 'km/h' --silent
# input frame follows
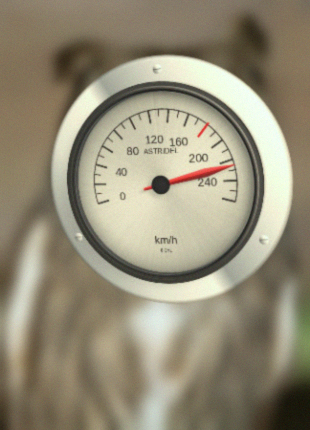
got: 225 km/h
